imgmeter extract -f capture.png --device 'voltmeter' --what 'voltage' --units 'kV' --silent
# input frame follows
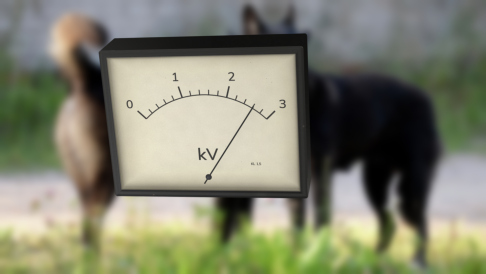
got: 2.6 kV
